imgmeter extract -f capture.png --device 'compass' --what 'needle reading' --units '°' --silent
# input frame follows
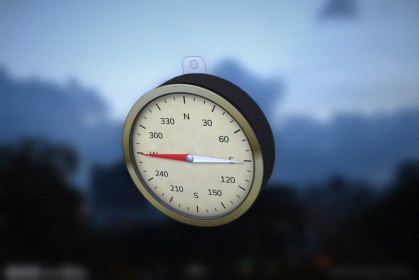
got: 270 °
